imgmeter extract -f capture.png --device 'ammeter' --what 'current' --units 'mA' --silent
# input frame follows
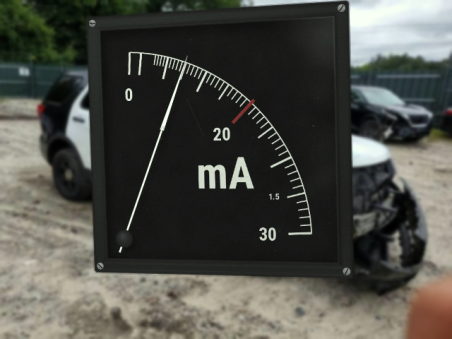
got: 12.5 mA
